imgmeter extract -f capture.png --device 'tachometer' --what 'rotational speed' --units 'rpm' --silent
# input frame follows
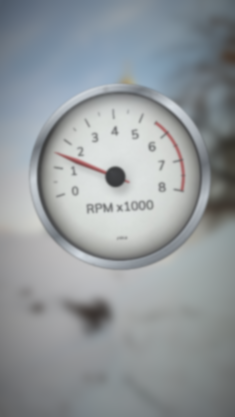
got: 1500 rpm
